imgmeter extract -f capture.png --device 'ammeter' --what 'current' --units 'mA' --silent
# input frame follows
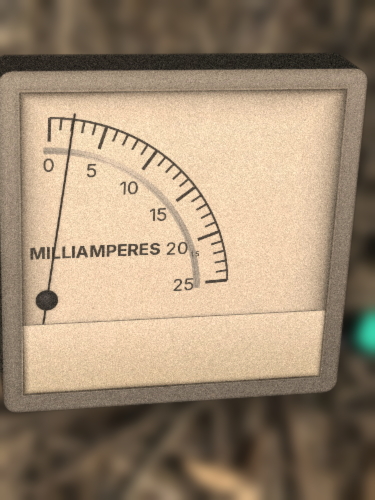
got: 2 mA
